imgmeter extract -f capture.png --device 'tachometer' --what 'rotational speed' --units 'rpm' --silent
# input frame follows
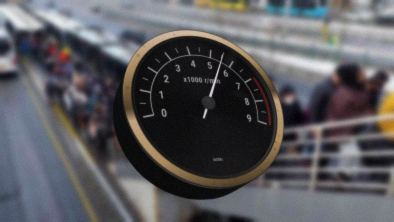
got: 5500 rpm
